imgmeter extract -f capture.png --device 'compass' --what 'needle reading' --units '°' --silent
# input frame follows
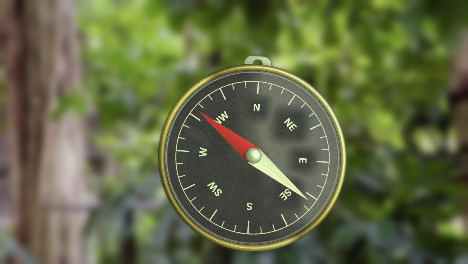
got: 305 °
